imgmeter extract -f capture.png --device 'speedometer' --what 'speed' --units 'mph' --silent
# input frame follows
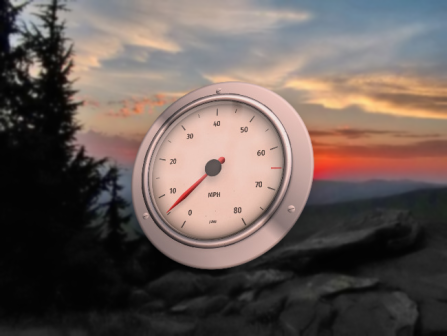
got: 5 mph
